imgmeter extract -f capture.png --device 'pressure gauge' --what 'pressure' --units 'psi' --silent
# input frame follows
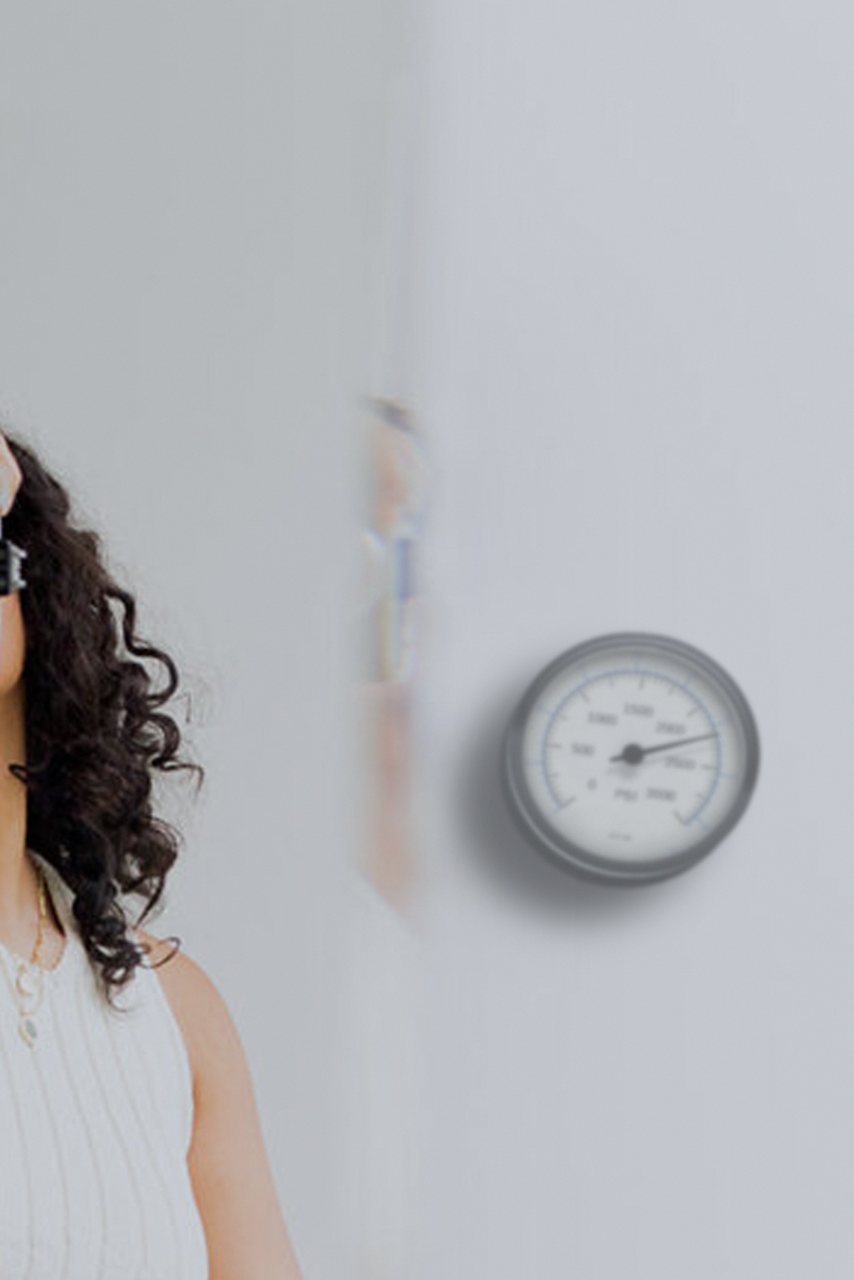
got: 2250 psi
